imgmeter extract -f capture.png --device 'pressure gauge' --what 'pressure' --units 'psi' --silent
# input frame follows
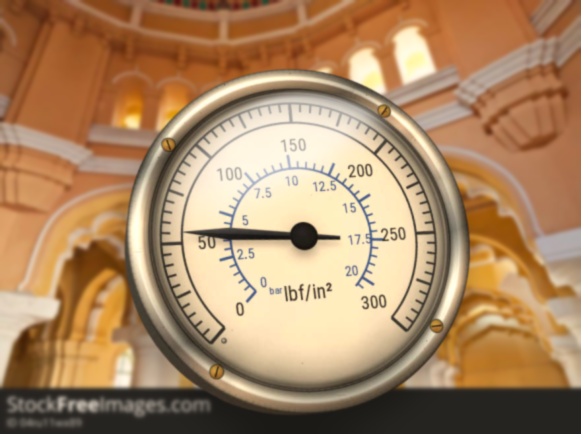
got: 55 psi
